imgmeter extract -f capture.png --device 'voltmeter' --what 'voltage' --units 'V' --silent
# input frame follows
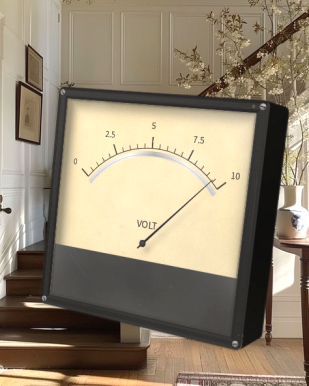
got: 9.5 V
